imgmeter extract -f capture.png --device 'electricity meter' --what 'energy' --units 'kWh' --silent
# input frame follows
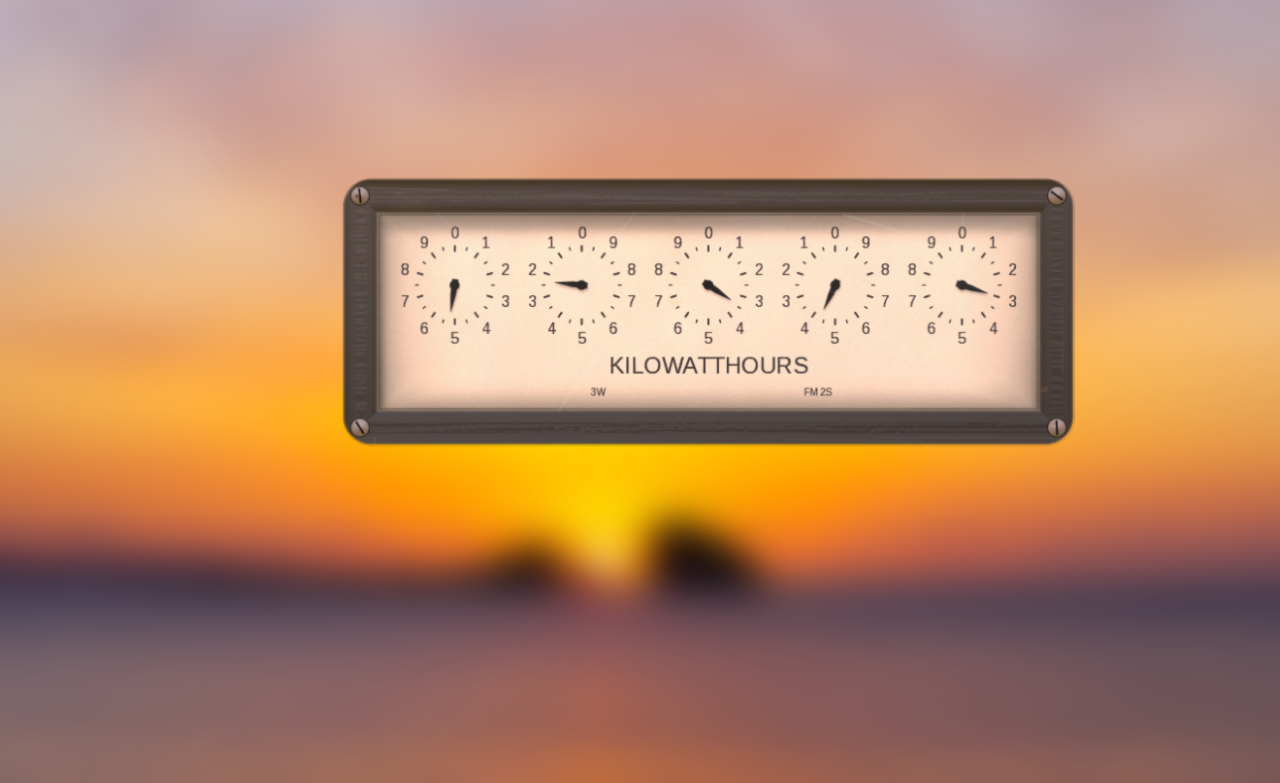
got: 52343 kWh
